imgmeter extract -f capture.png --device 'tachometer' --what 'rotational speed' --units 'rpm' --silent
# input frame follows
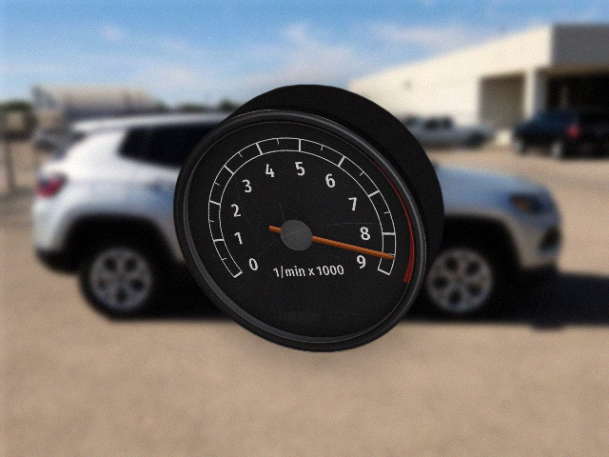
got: 8500 rpm
